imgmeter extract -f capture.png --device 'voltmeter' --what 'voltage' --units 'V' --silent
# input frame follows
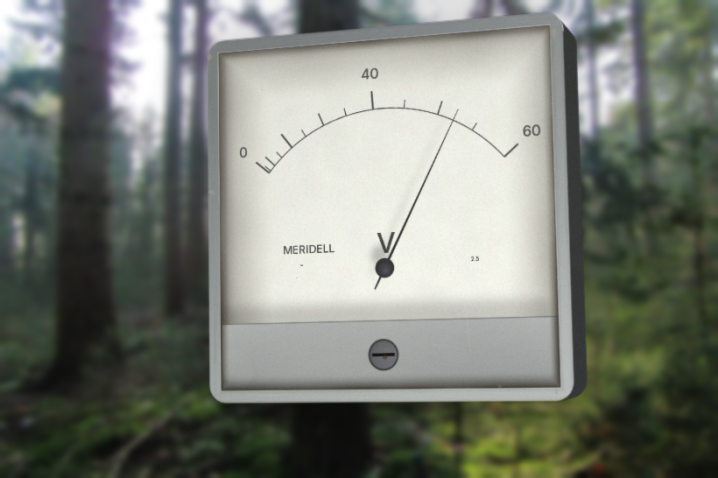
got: 52.5 V
